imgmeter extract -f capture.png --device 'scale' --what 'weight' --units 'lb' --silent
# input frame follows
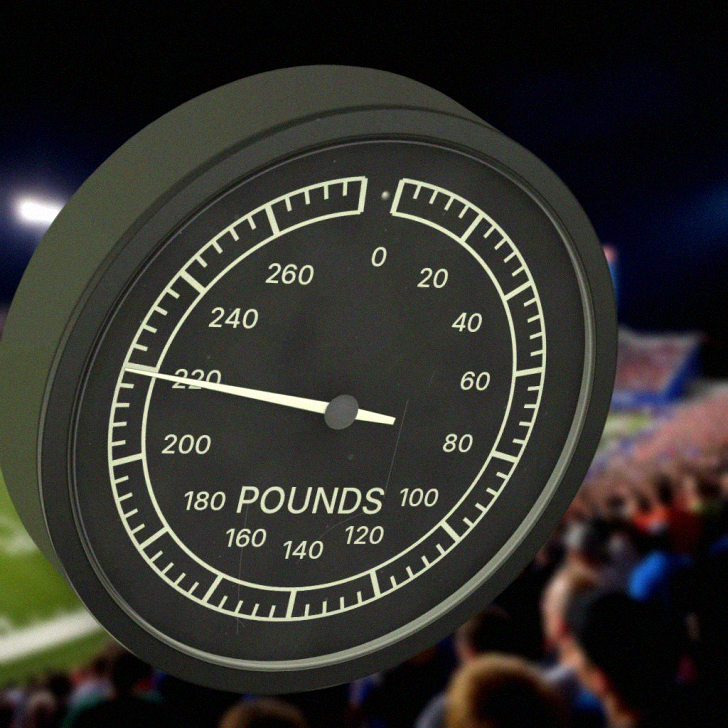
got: 220 lb
